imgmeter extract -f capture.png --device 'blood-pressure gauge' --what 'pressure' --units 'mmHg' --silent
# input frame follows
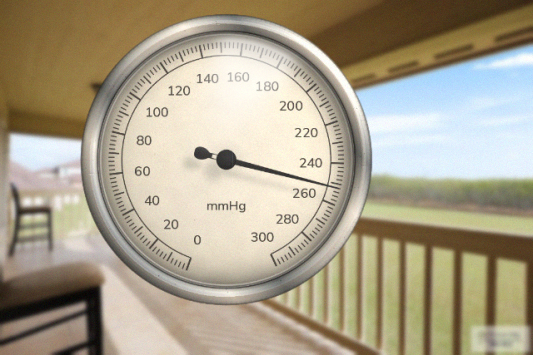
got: 252 mmHg
